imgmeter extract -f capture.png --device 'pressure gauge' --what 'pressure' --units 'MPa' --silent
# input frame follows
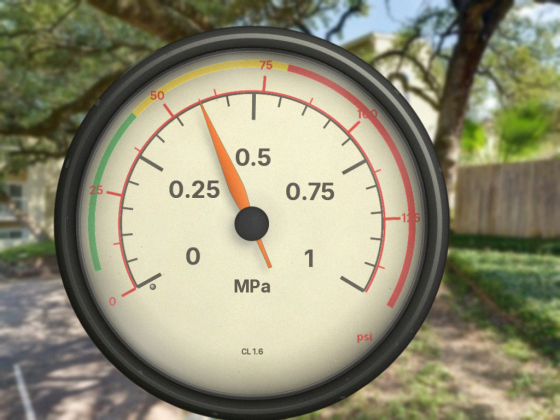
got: 0.4 MPa
